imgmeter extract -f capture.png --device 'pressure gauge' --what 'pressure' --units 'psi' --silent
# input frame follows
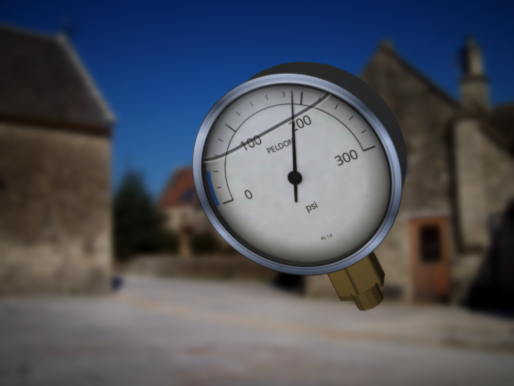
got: 190 psi
